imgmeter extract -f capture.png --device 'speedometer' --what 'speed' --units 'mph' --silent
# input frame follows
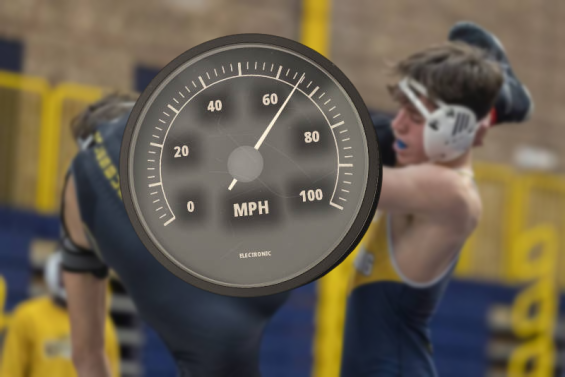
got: 66 mph
